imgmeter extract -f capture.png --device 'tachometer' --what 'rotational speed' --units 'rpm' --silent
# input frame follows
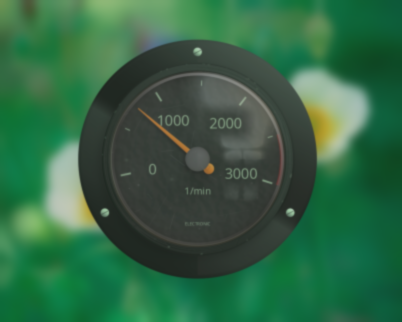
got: 750 rpm
